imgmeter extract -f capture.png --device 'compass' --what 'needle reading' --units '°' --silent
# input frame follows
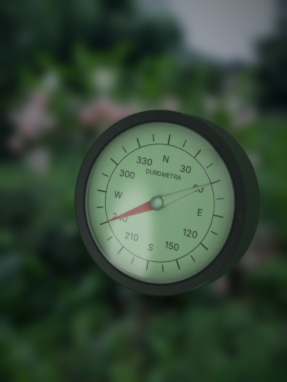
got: 240 °
